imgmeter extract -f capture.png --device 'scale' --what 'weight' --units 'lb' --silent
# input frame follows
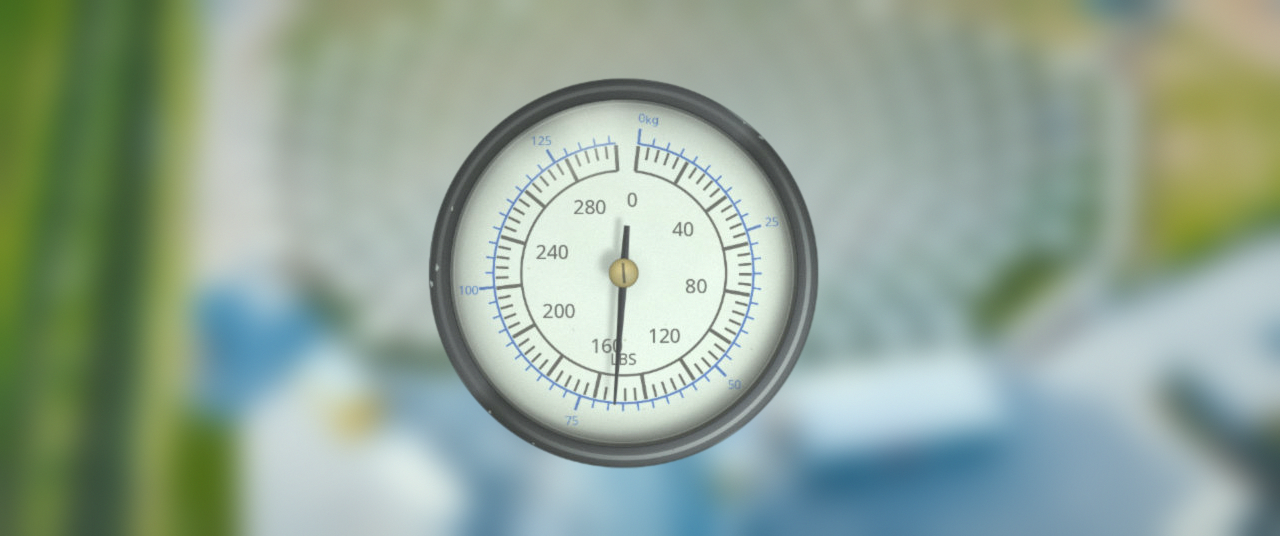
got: 152 lb
